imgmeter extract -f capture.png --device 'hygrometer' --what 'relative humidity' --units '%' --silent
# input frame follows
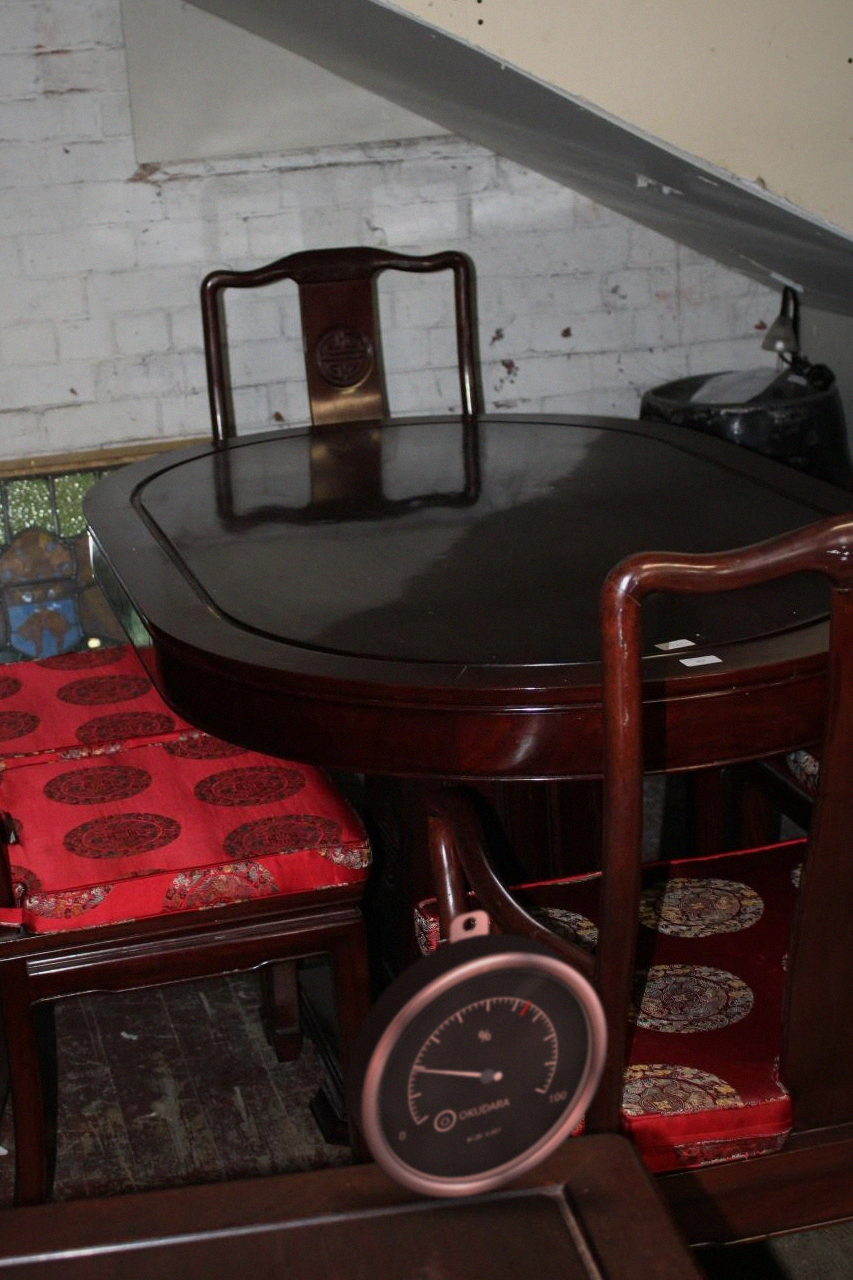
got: 20 %
